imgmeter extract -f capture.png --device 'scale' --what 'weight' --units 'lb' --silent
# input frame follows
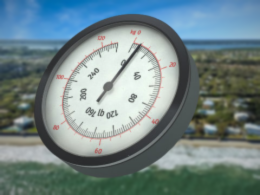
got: 10 lb
